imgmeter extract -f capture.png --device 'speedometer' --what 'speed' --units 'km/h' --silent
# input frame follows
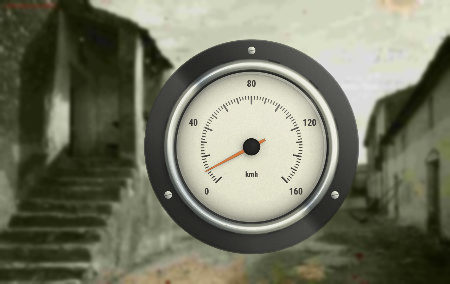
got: 10 km/h
